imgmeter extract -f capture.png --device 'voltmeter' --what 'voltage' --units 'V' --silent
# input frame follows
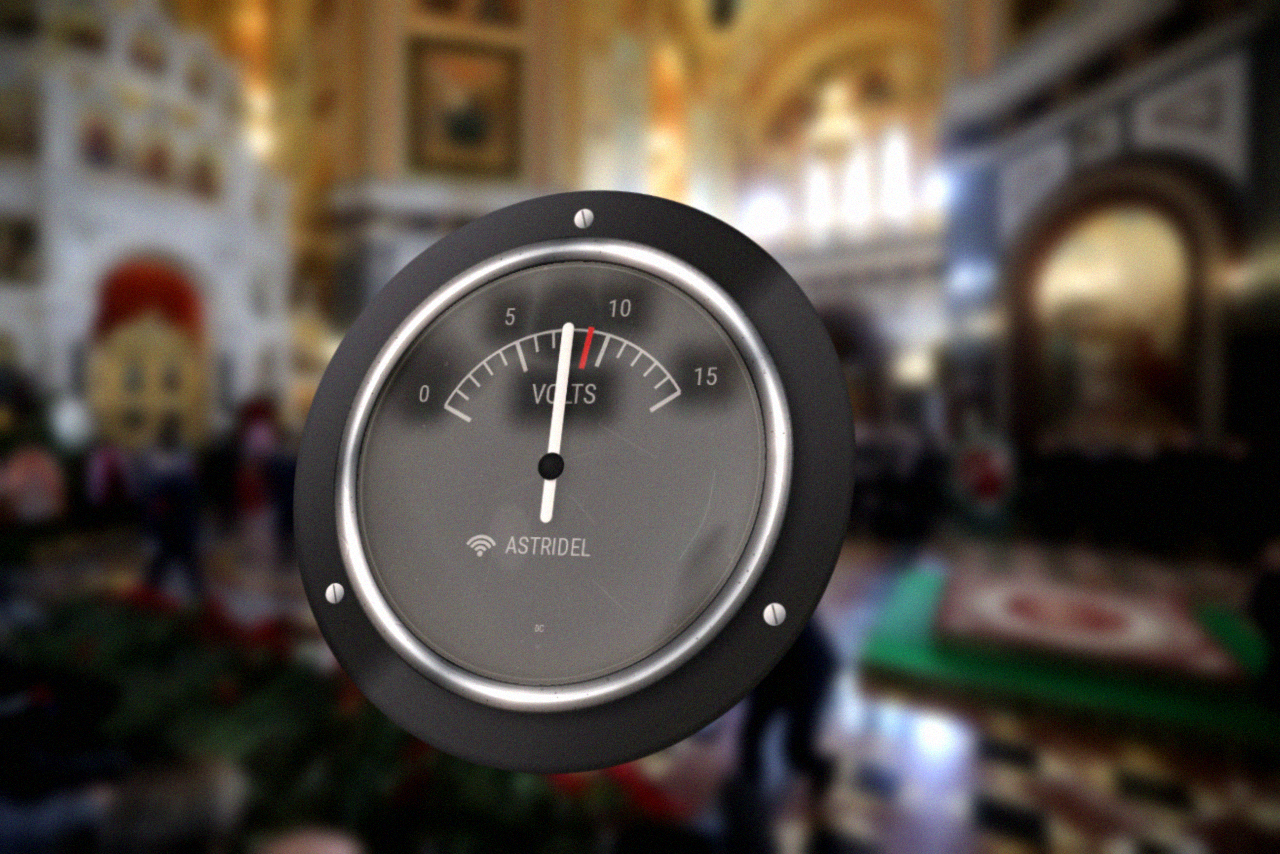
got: 8 V
